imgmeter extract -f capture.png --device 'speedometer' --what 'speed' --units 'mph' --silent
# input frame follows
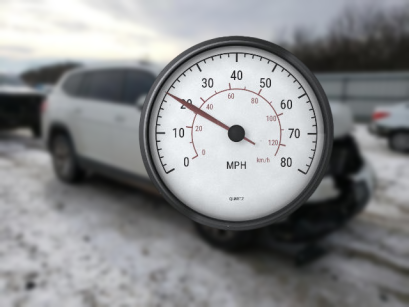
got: 20 mph
